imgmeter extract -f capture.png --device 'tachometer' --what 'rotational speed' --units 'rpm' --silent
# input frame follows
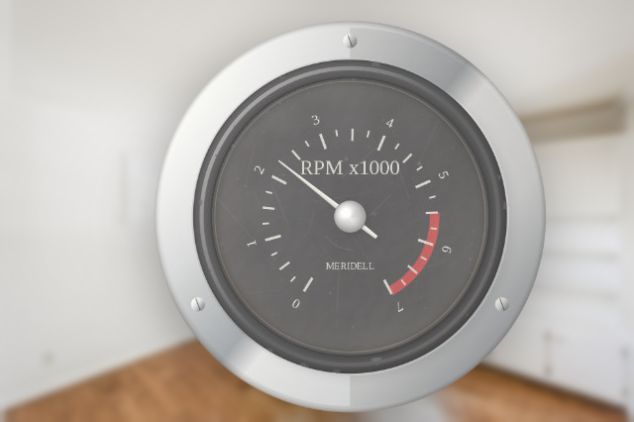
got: 2250 rpm
